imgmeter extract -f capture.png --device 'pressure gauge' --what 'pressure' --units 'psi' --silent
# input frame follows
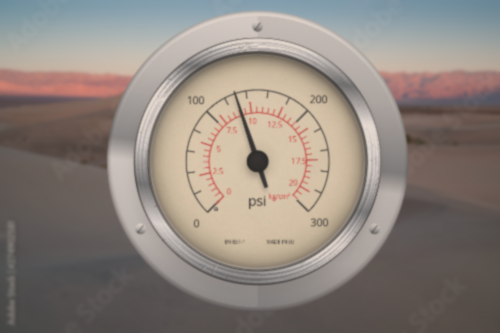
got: 130 psi
